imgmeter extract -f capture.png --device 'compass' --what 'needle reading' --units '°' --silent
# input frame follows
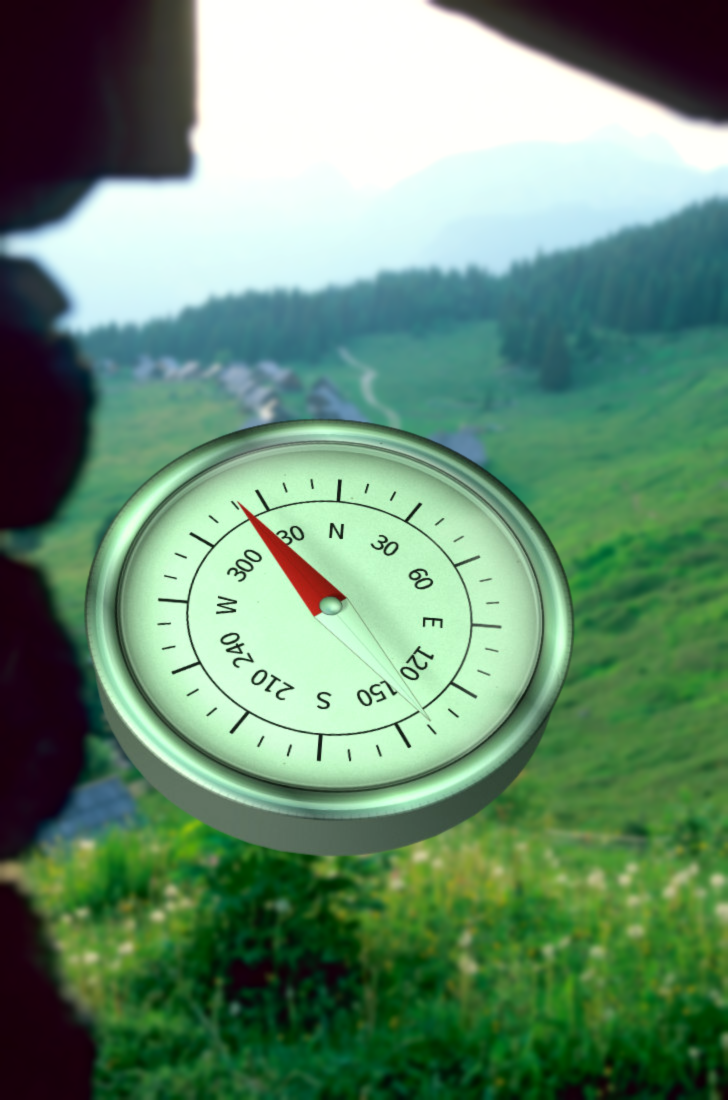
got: 320 °
